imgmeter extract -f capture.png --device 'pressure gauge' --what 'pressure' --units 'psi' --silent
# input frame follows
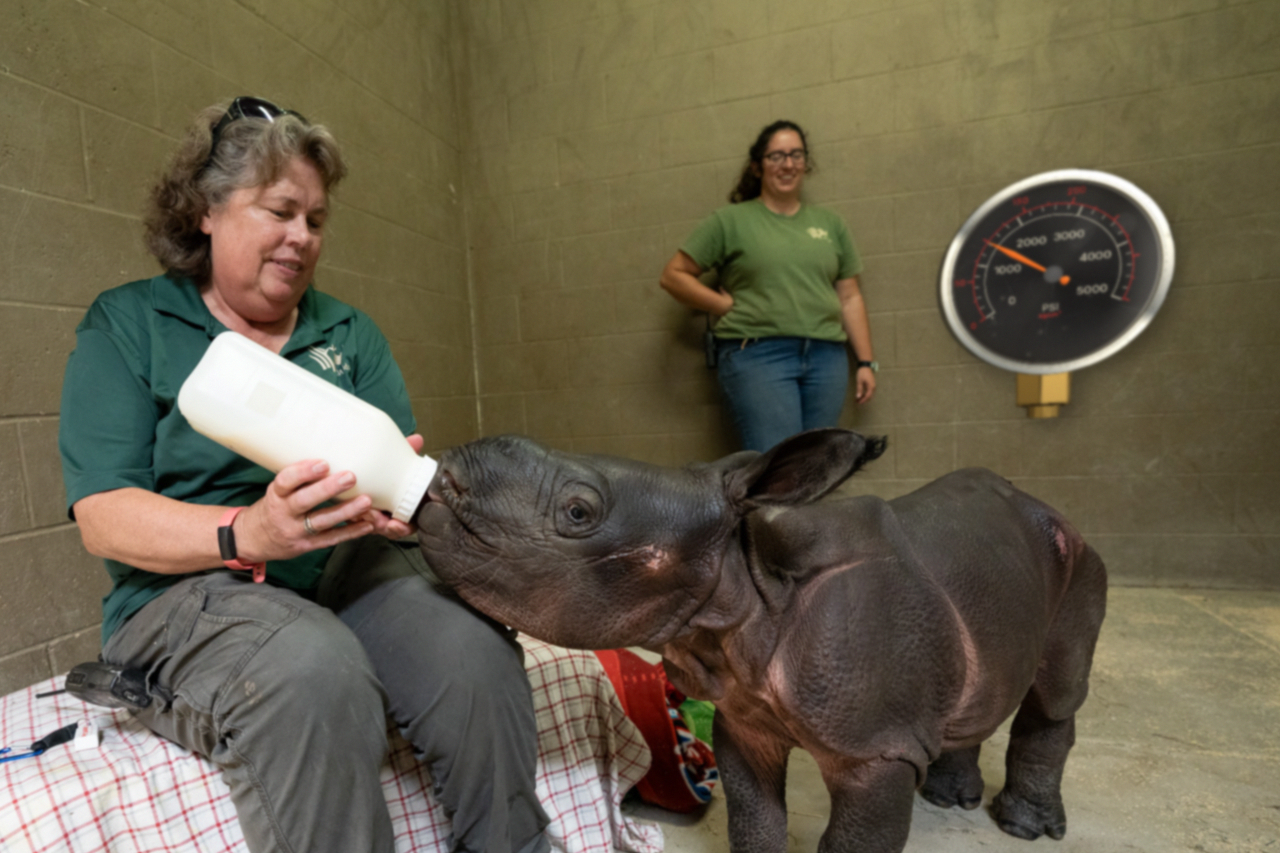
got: 1400 psi
